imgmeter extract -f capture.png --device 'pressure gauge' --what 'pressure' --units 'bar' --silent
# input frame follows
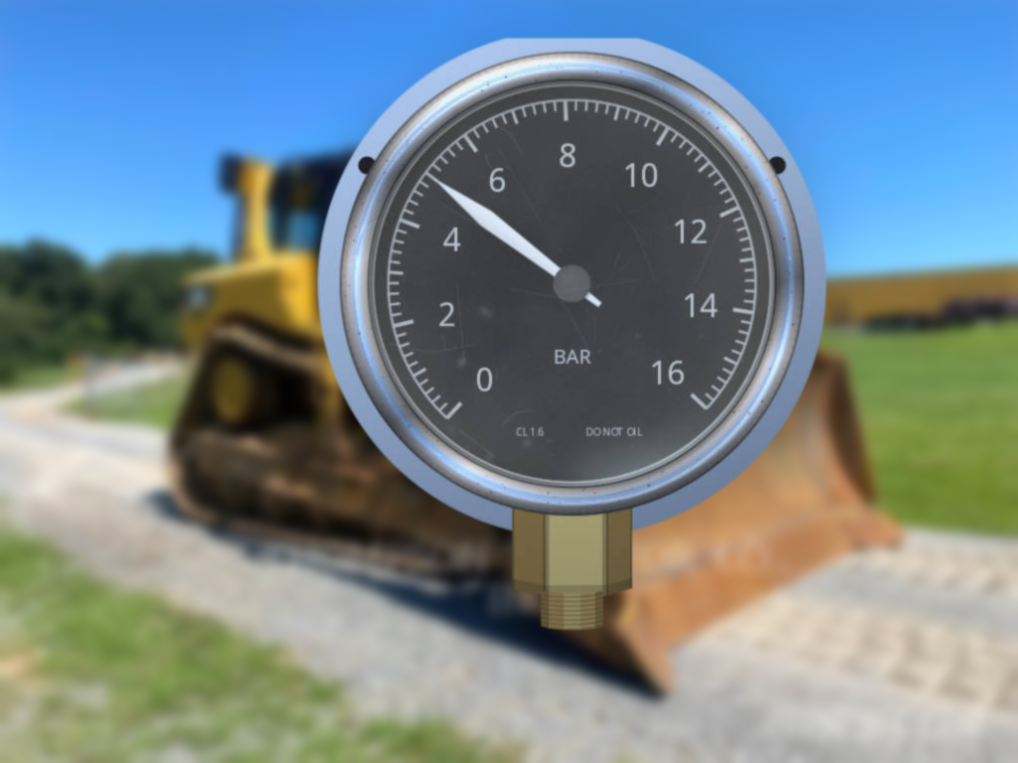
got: 5 bar
